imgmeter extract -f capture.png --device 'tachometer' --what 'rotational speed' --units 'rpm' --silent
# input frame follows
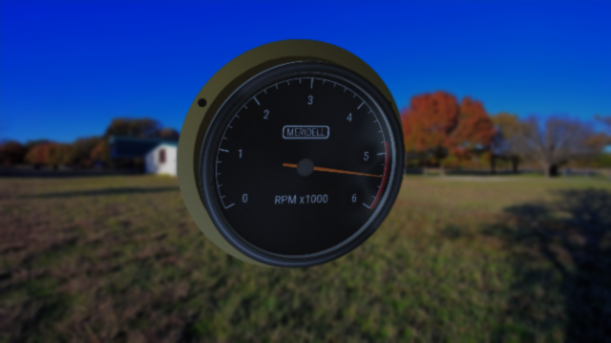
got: 5400 rpm
